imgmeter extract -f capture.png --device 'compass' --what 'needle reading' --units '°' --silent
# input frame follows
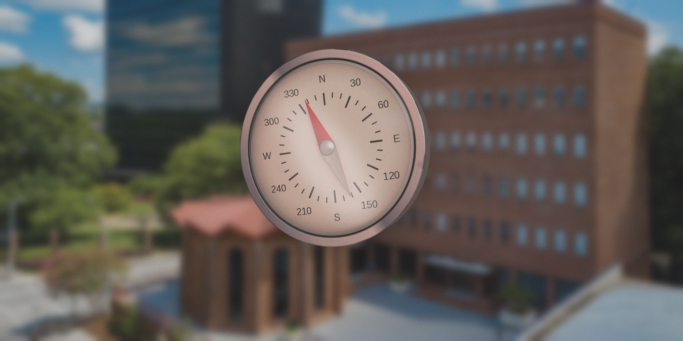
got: 340 °
